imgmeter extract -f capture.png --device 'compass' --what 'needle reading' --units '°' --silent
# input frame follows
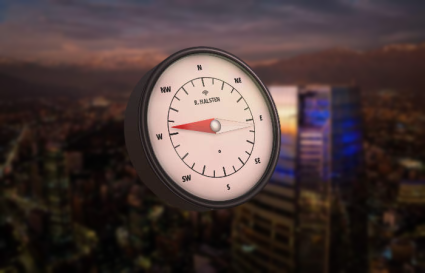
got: 277.5 °
